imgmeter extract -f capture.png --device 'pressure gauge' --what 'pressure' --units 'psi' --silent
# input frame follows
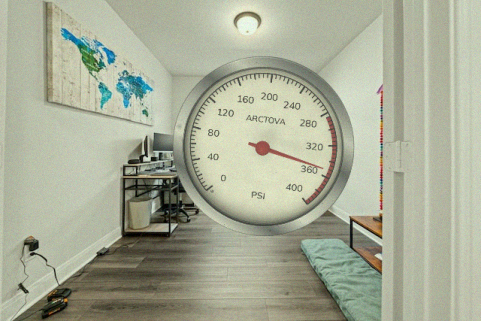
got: 350 psi
